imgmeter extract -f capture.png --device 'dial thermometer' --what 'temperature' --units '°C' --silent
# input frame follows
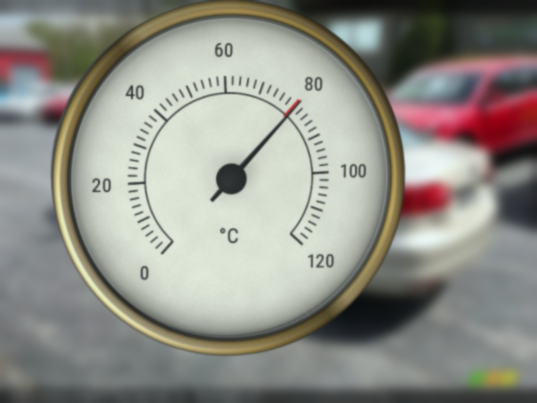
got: 80 °C
